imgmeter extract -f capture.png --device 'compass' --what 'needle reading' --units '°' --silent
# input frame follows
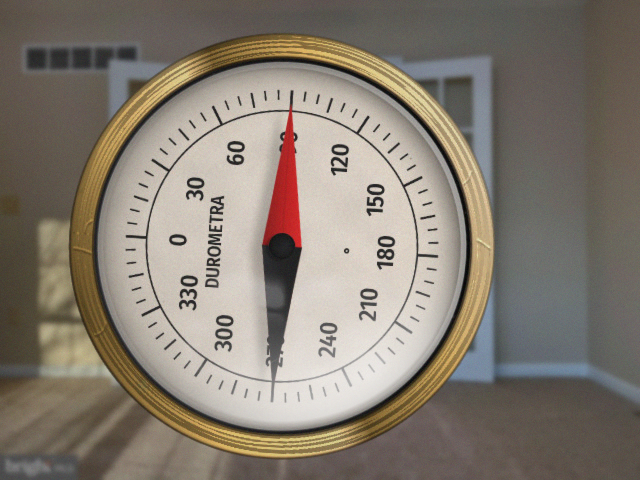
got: 90 °
